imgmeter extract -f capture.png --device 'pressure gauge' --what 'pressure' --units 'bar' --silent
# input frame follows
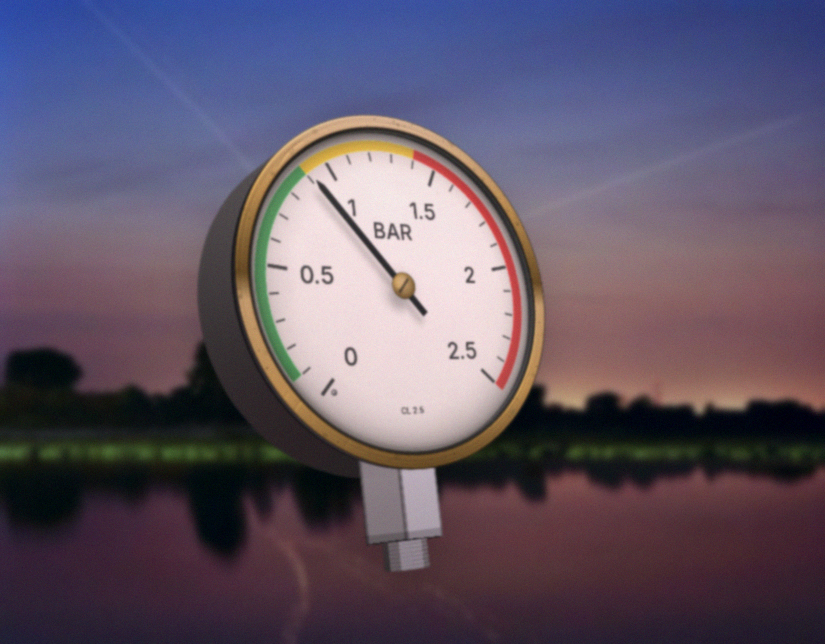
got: 0.9 bar
